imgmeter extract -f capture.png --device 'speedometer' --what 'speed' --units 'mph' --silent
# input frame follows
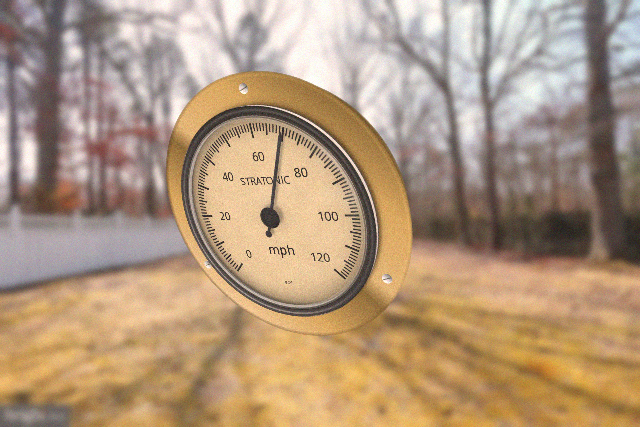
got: 70 mph
